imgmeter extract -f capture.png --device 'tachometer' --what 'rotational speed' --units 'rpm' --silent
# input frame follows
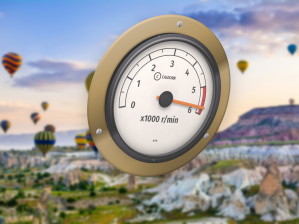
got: 5750 rpm
